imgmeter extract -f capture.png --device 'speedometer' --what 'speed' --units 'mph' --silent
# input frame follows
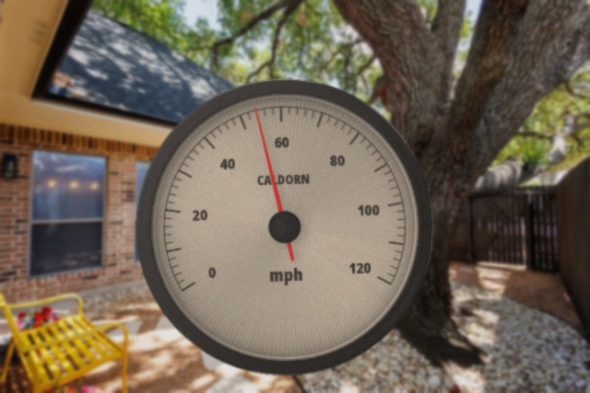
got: 54 mph
